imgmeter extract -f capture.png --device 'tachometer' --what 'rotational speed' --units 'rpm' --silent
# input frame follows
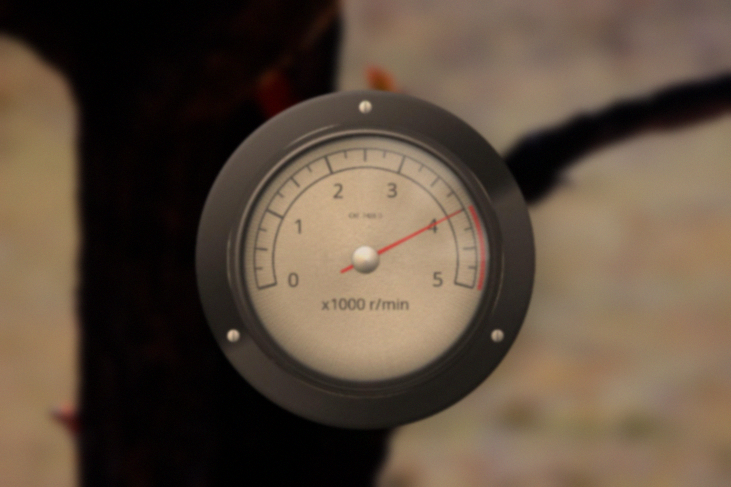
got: 4000 rpm
